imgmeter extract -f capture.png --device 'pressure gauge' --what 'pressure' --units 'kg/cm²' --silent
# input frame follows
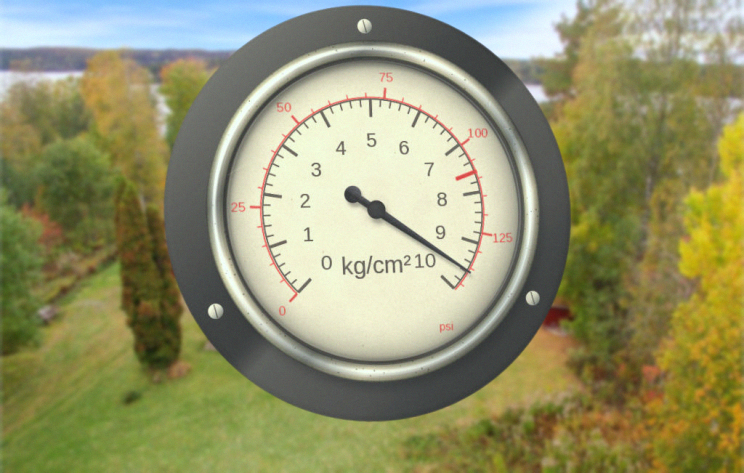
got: 9.6 kg/cm²
